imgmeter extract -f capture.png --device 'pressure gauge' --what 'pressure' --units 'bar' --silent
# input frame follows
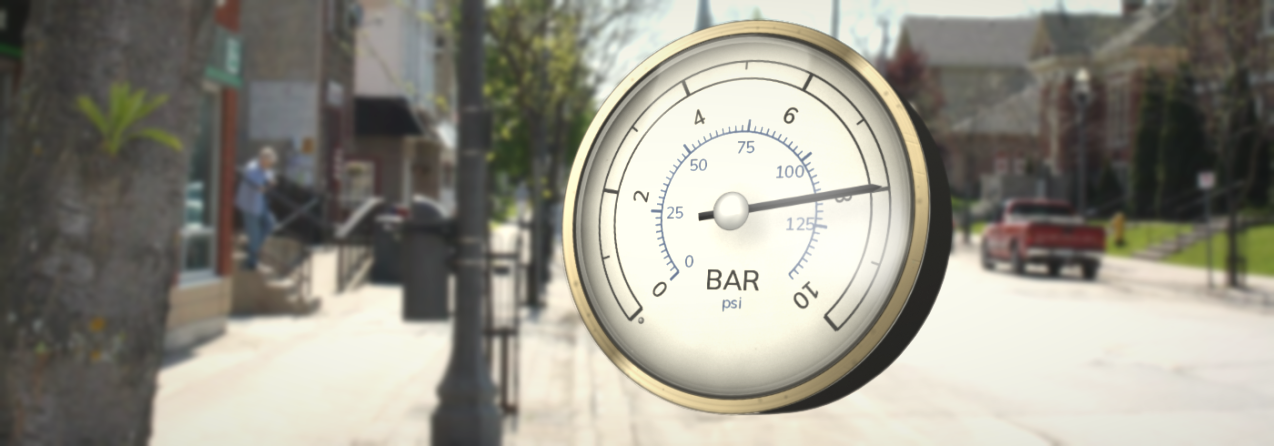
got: 8 bar
